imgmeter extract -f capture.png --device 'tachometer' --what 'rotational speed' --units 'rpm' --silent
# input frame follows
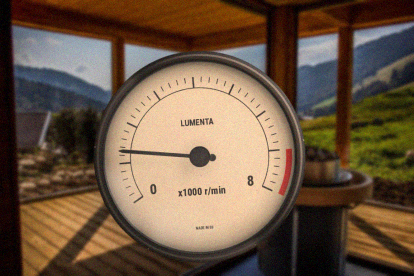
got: 1300 rpm
